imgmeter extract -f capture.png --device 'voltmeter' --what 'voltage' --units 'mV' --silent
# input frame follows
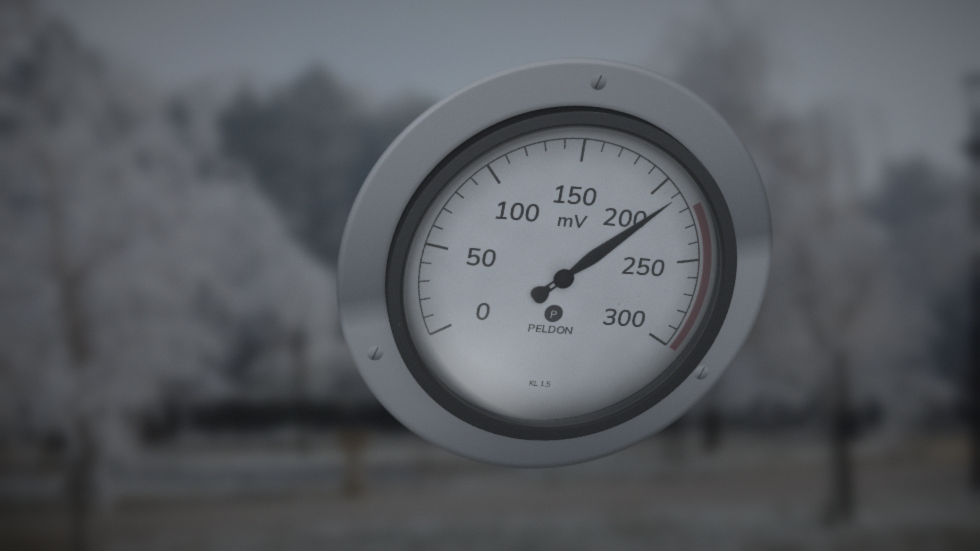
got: 210 mV
